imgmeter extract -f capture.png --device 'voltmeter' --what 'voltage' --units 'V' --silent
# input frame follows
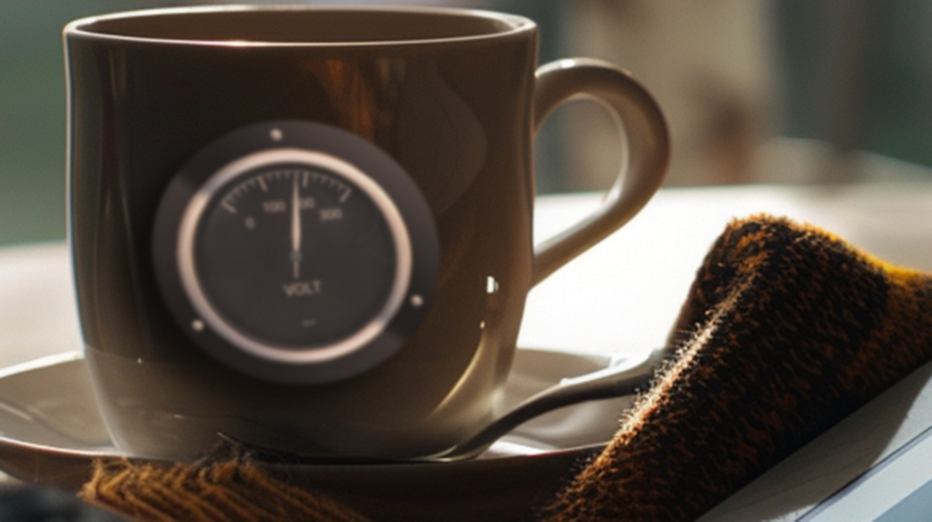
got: 180 V
